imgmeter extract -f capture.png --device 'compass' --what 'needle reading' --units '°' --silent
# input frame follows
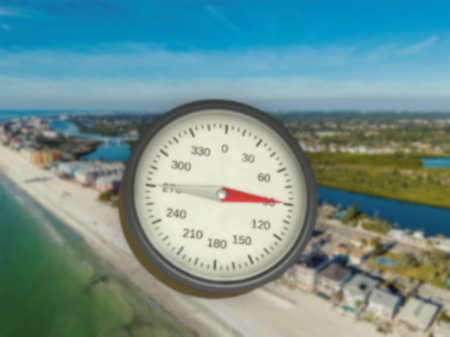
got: 90 °
